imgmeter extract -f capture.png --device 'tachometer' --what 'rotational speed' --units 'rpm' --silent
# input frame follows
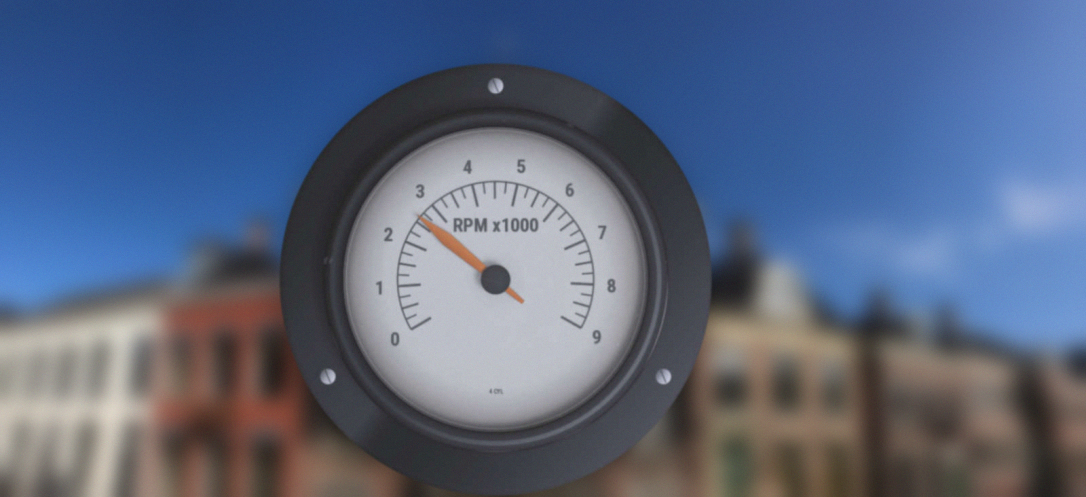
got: 2625 rpm
